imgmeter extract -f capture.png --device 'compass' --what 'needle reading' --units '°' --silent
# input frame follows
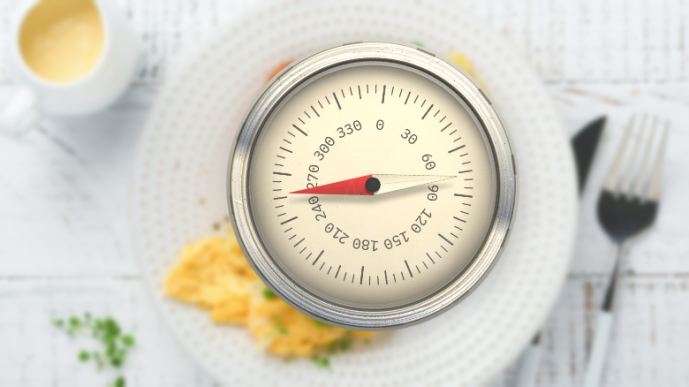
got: 257.5 °
